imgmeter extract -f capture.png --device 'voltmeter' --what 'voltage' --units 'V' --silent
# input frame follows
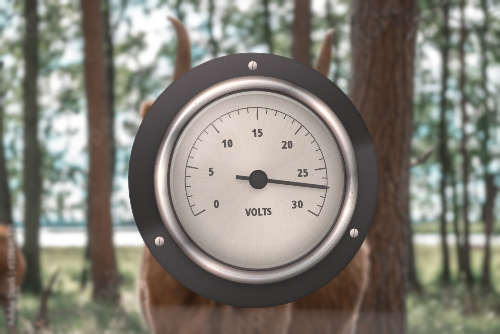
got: 27 V
